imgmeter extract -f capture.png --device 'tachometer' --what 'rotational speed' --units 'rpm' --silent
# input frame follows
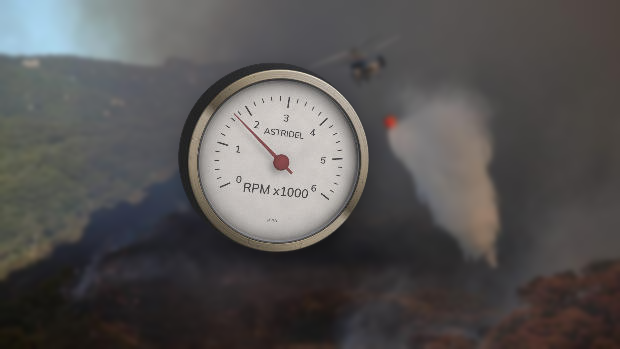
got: 1700 rpm
